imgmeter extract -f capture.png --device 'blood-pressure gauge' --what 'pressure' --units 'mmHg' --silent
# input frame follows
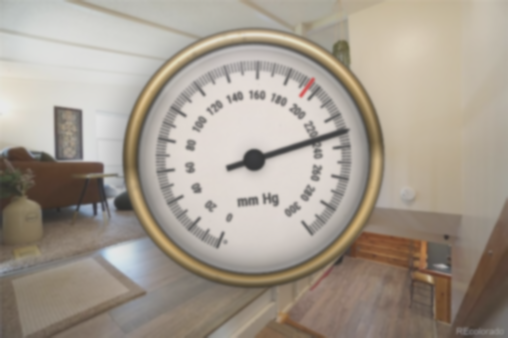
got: 230 mmHg
